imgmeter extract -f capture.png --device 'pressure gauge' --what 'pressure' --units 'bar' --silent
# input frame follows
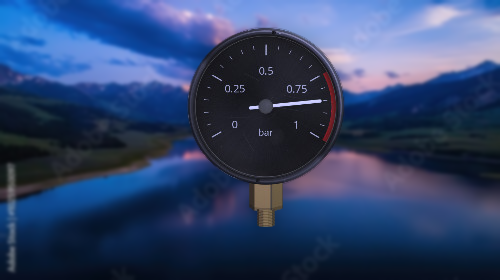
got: 0.85 bar
